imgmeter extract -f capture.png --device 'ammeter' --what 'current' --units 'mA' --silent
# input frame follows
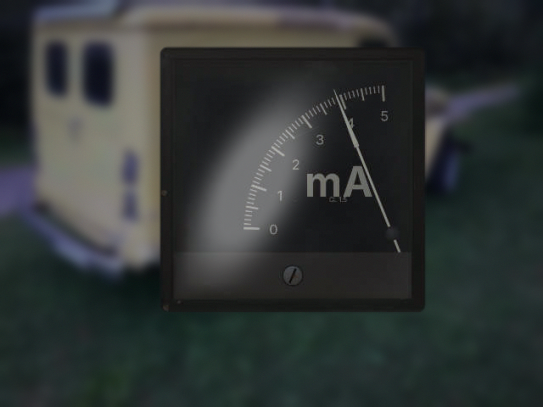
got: 3.9 mA
